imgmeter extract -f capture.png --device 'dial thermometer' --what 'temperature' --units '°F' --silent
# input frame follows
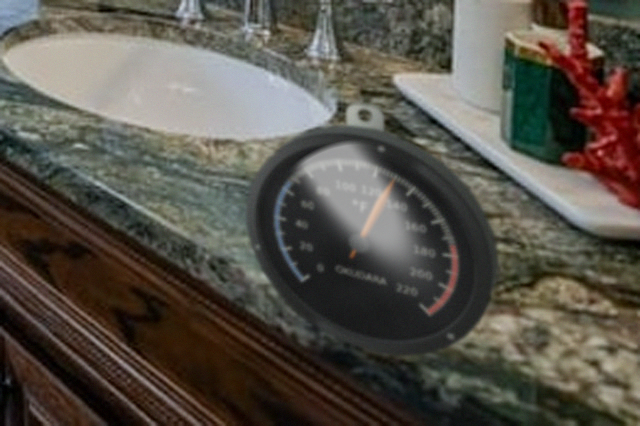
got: 130 °F
